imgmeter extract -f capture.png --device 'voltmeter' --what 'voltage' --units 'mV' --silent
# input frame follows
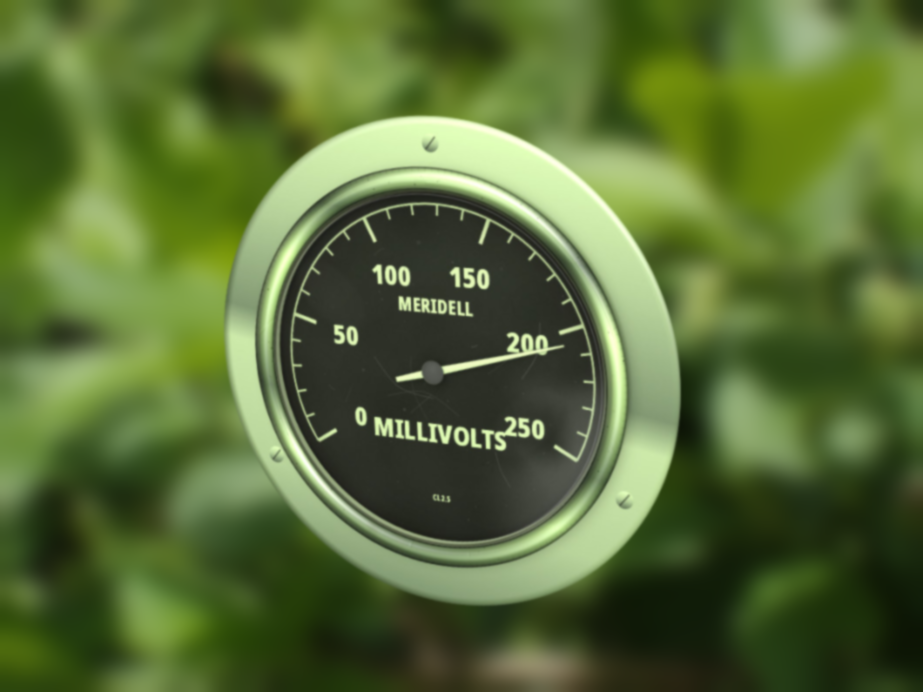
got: 205 mV
